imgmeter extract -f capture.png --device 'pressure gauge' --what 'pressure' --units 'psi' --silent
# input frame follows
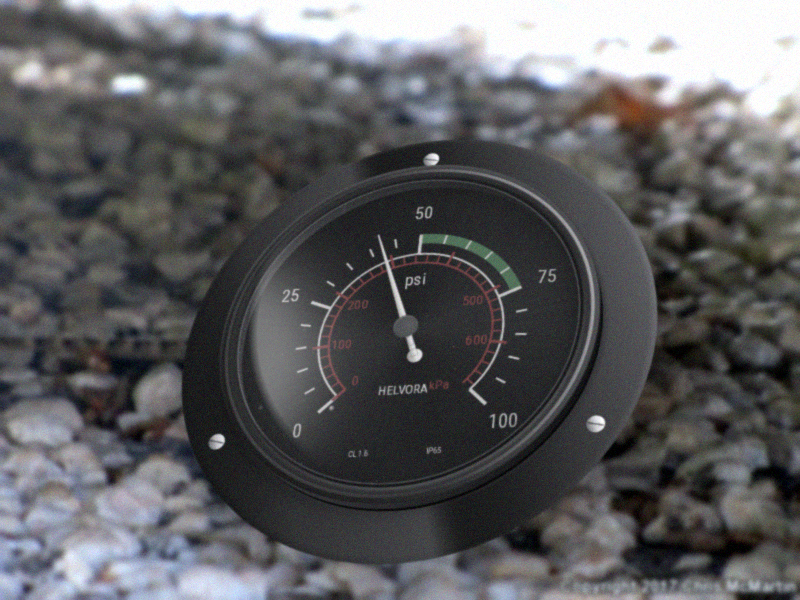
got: 42.5 psi
